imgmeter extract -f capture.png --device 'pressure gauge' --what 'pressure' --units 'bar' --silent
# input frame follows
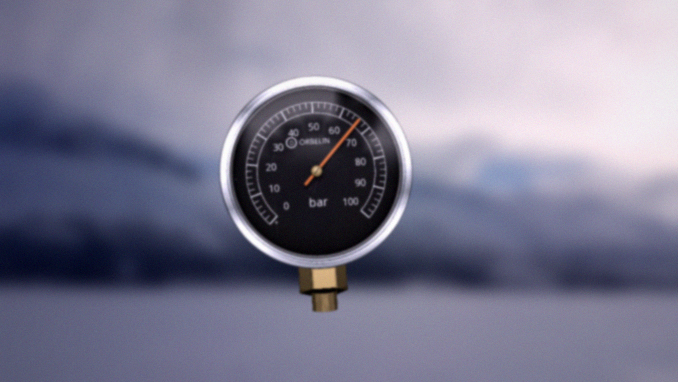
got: 66 bar
